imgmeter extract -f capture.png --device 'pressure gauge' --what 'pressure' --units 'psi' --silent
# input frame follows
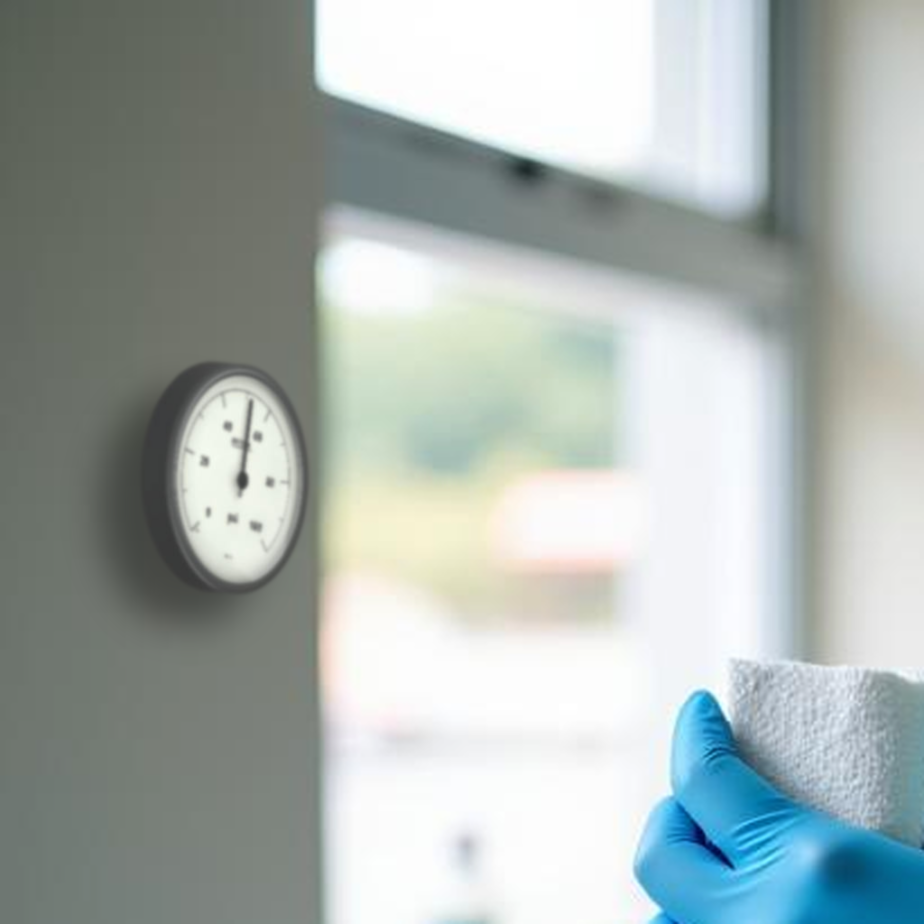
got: 50 psi
